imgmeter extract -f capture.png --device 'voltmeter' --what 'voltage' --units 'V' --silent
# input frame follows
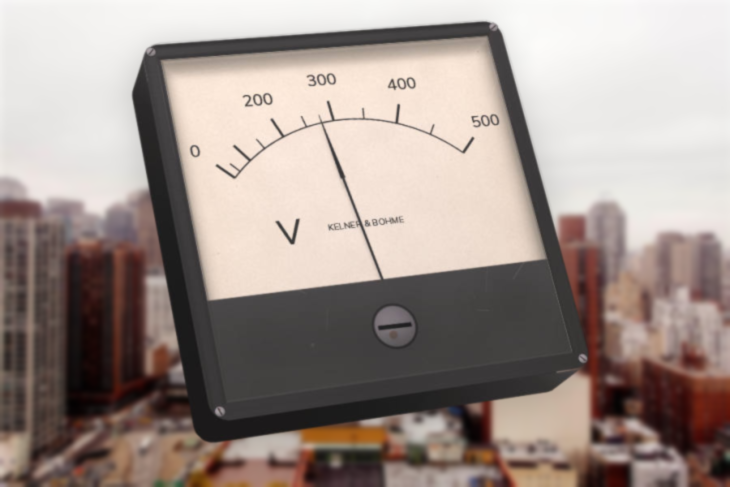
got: 275 V
